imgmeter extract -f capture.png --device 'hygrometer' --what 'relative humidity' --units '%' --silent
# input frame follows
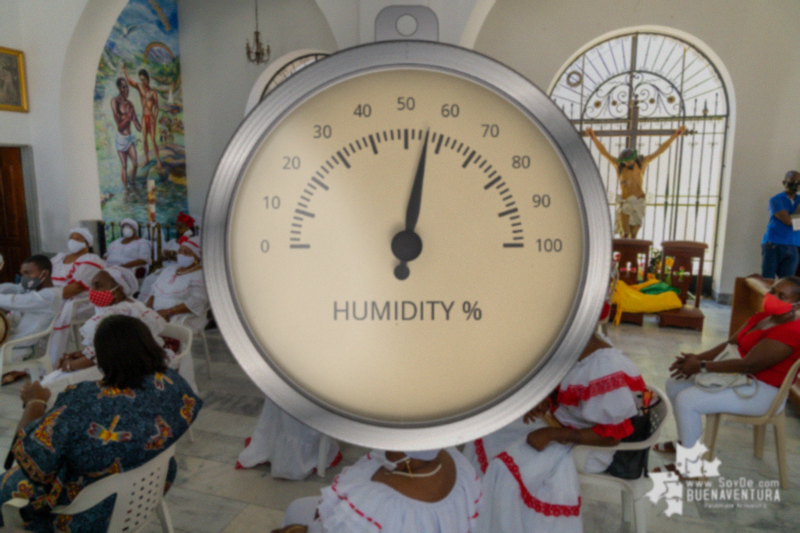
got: 56 %
